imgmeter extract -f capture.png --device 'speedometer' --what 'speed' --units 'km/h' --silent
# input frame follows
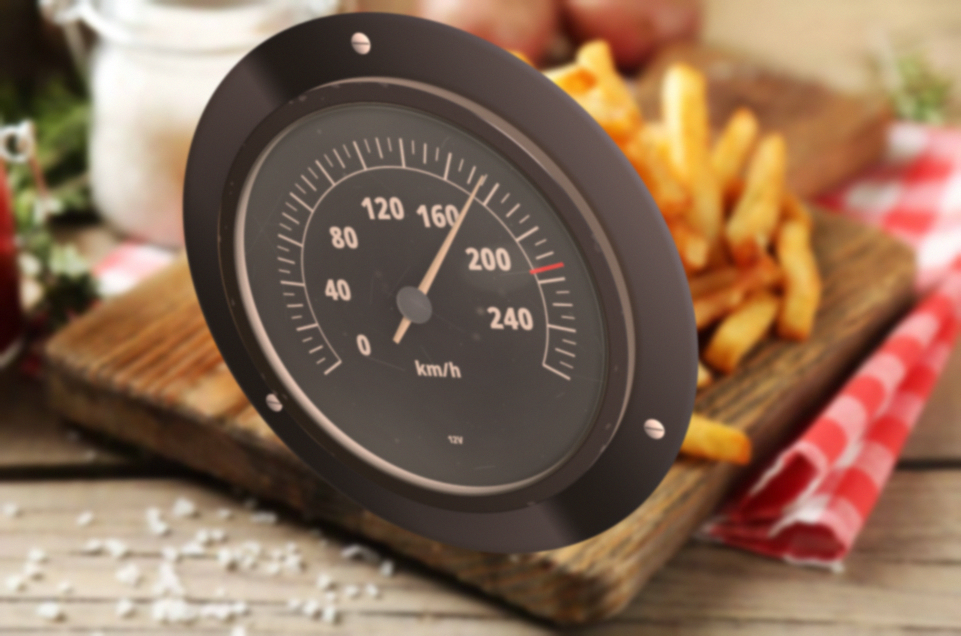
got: 175 km/h
